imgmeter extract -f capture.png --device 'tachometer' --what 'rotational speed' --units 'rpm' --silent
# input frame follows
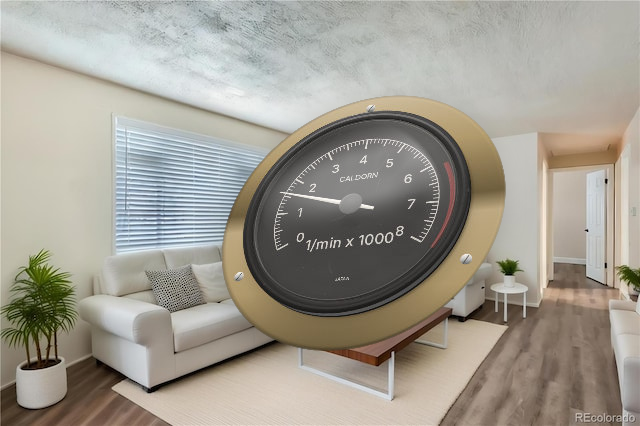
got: 1500 rpm
